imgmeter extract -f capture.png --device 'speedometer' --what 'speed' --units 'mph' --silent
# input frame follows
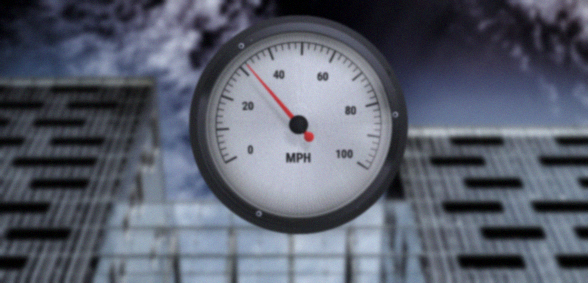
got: 32 mph
